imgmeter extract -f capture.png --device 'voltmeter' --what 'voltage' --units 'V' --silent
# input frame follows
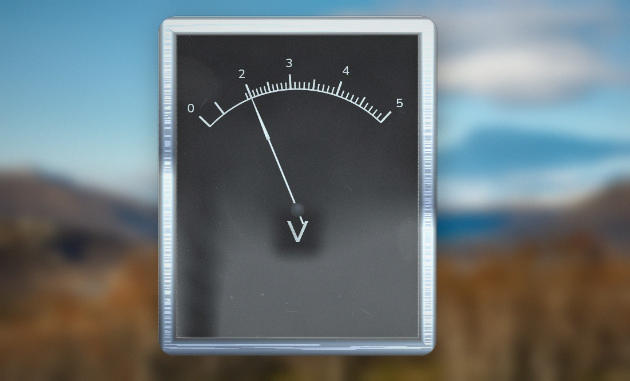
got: 2 V
